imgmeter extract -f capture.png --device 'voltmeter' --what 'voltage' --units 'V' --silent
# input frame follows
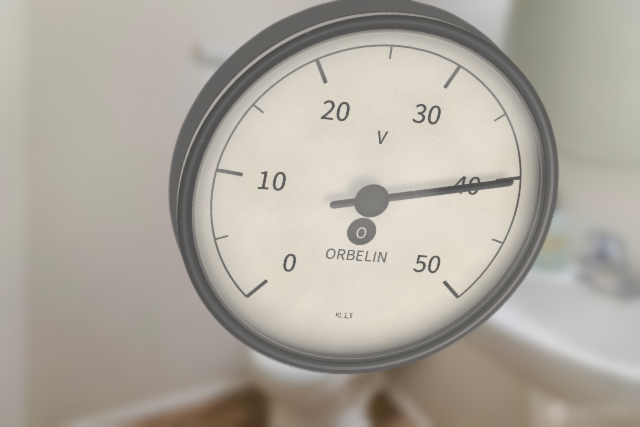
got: 40 V
